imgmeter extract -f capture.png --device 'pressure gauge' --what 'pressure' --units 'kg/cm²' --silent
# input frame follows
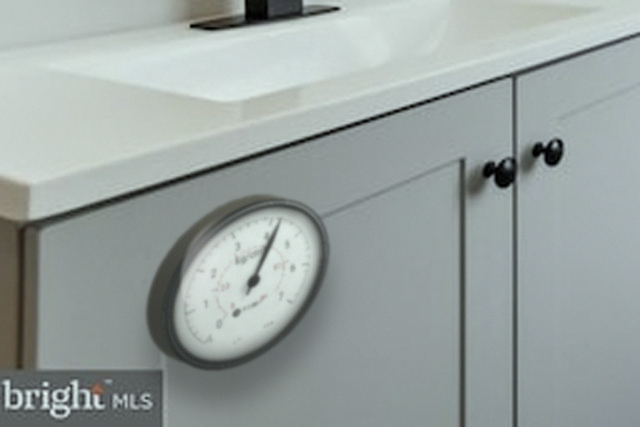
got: 4.2 kg/cm²
